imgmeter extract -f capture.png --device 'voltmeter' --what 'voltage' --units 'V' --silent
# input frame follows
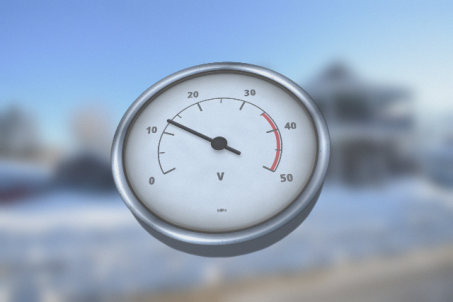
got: 12.5 V
